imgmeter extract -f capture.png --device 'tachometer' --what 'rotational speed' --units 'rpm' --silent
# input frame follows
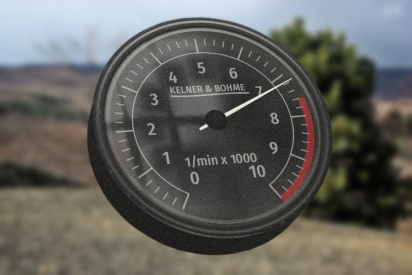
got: 7200 rpm
